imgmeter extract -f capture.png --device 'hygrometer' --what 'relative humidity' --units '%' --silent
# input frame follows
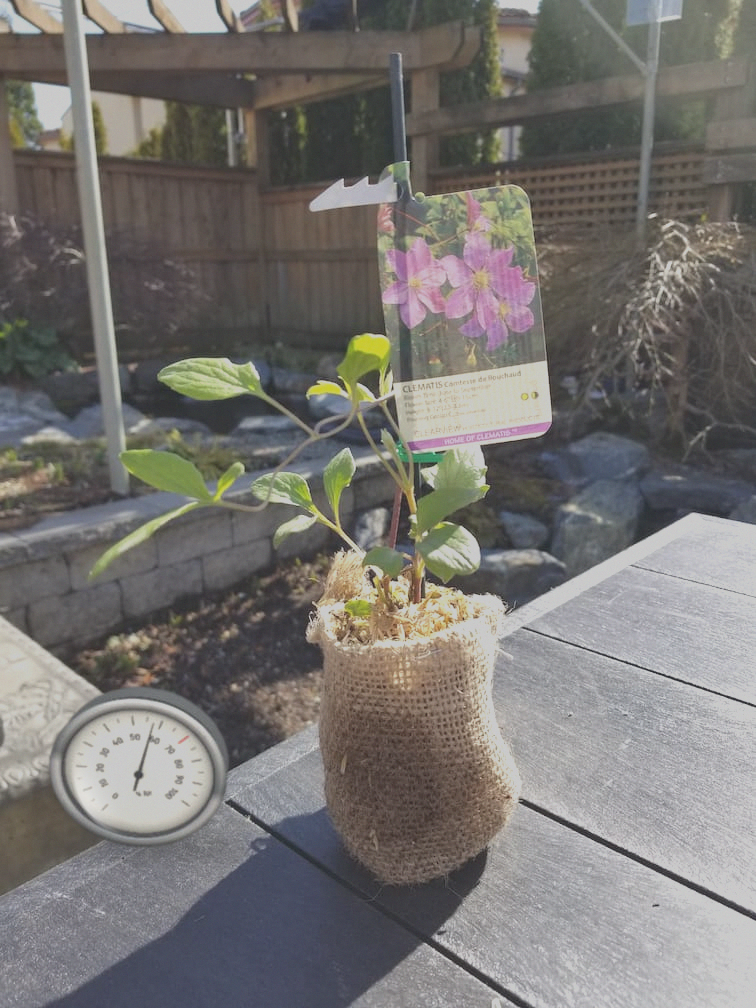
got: 57.5 %
